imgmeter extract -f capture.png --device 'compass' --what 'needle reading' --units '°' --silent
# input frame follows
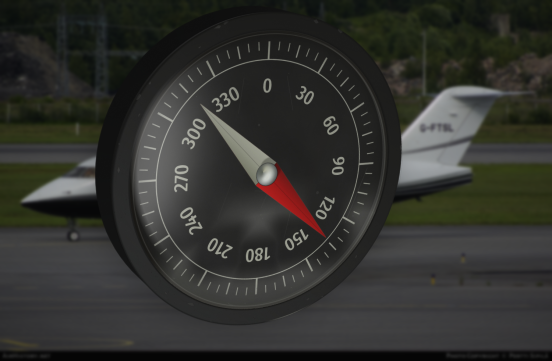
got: 135 °
